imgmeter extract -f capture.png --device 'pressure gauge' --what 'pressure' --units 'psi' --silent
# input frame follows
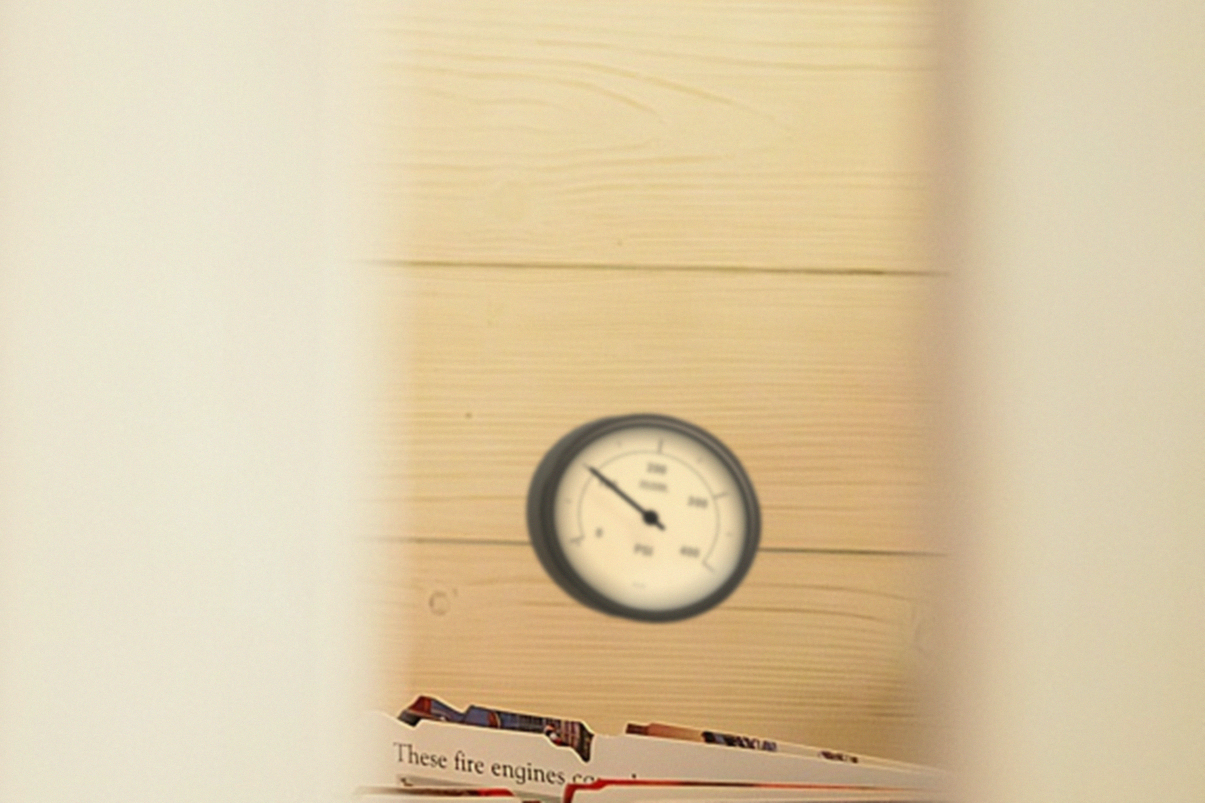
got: 100 psi
